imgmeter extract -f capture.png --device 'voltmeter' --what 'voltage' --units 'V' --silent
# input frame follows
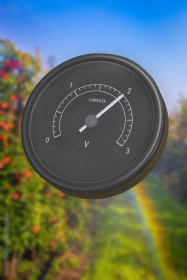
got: 2 V
